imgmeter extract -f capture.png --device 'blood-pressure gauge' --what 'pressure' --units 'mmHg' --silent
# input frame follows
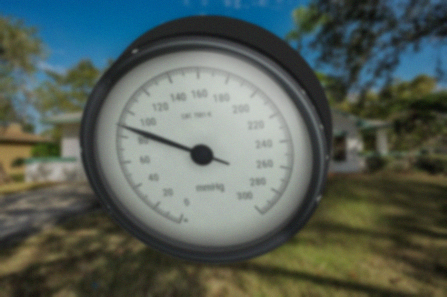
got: 90 mmHg
